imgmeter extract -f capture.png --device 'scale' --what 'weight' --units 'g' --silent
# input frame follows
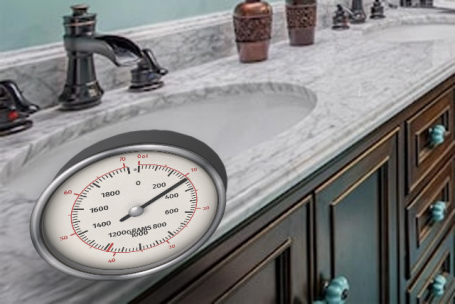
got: 300 g
